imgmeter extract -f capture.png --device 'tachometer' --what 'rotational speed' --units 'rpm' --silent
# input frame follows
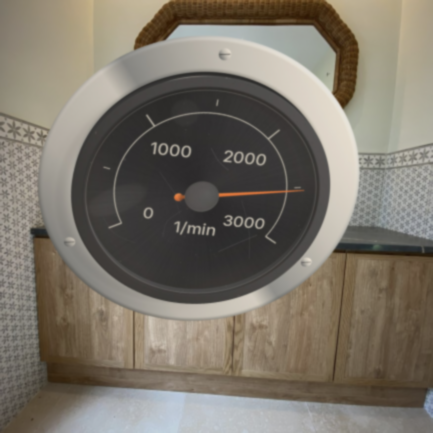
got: 2500 rpm
